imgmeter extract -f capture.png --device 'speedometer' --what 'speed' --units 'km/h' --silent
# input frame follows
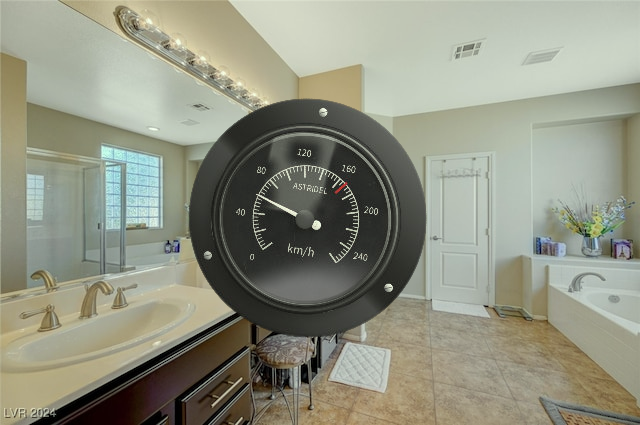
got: 60 km/h
